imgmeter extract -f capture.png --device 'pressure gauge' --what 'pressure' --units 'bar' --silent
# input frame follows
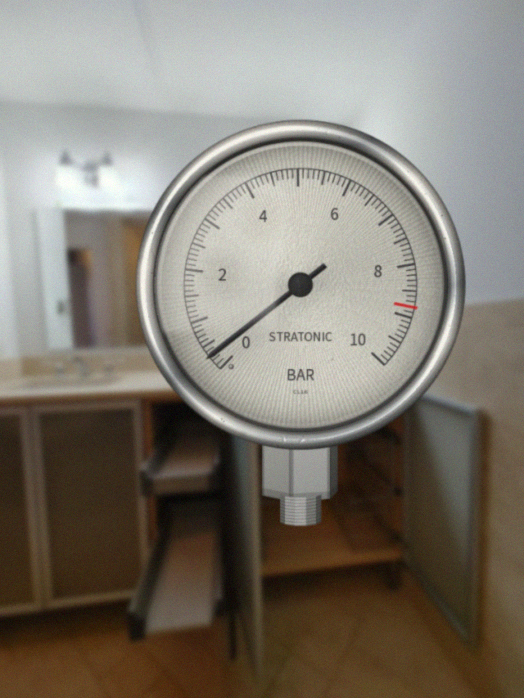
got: 0.3 bar
